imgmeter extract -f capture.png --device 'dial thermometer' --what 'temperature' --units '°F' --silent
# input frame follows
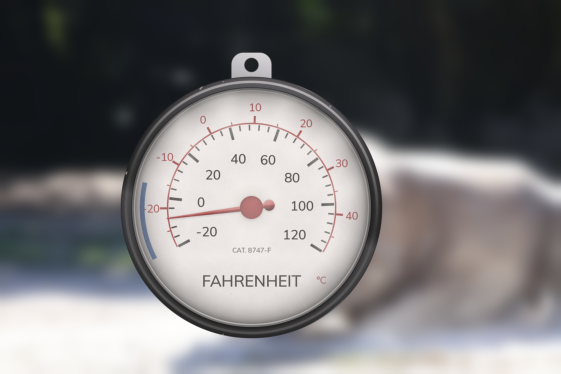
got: -8 °F
